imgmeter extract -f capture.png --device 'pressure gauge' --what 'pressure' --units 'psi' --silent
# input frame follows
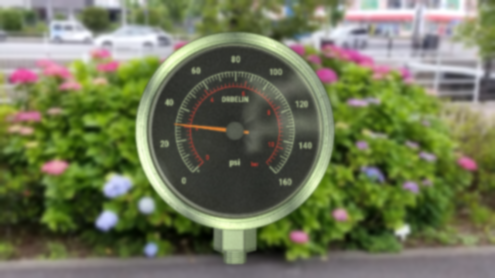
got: 30 psi
